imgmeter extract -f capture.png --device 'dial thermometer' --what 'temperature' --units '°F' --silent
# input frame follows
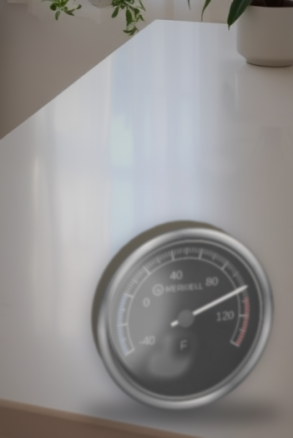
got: 100 °F
